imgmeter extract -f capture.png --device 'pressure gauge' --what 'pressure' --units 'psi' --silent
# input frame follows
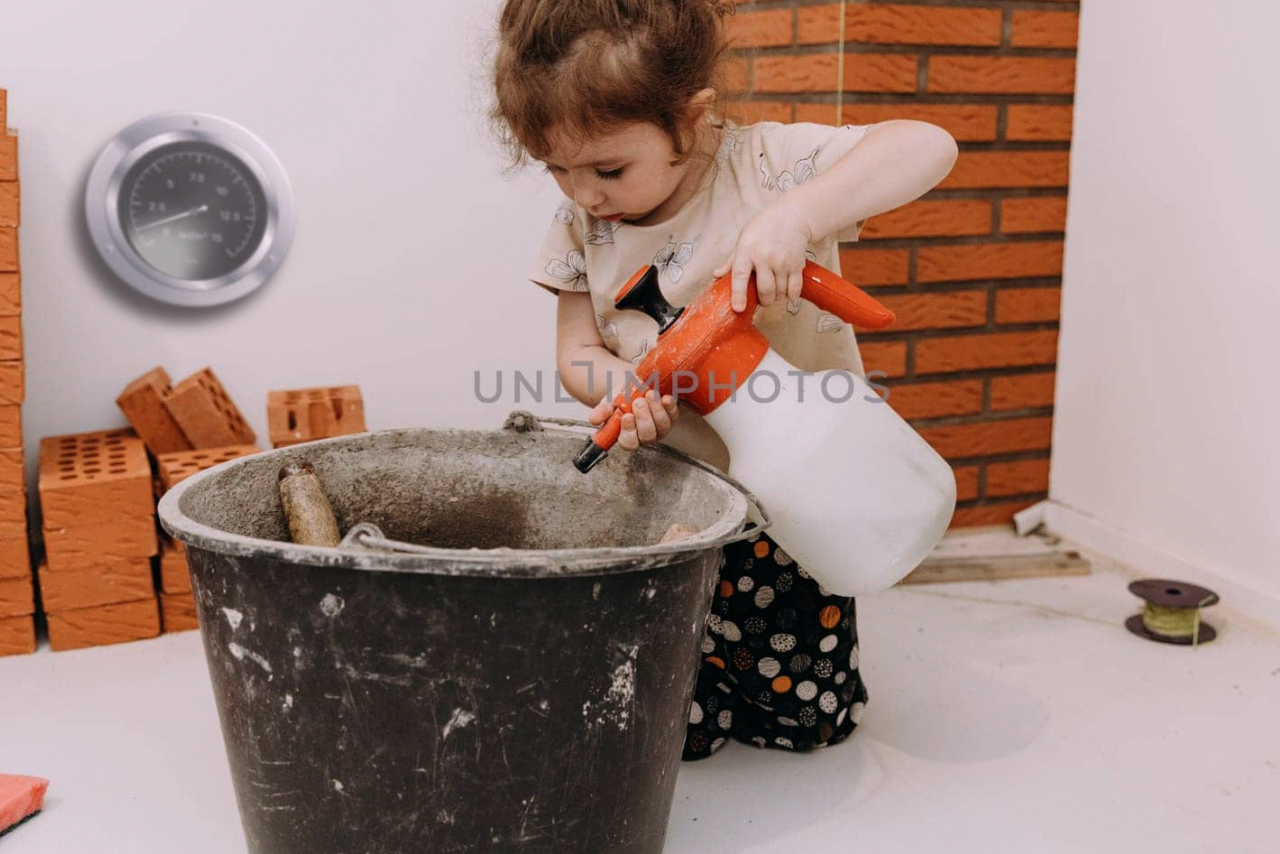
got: 1 psi
